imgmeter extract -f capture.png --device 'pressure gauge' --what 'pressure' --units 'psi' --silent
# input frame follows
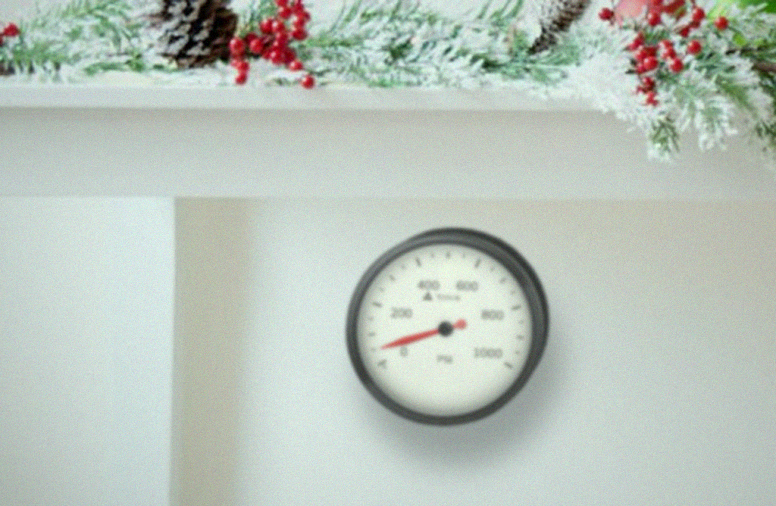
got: 50 psi
